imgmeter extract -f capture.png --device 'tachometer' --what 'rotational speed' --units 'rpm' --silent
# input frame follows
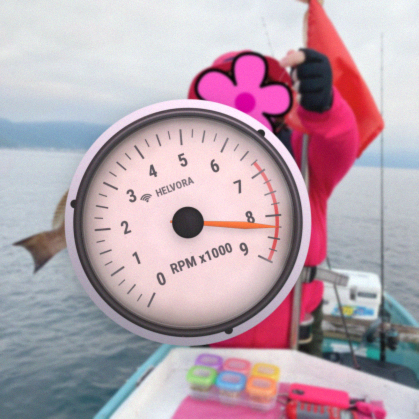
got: 8250 rpm
